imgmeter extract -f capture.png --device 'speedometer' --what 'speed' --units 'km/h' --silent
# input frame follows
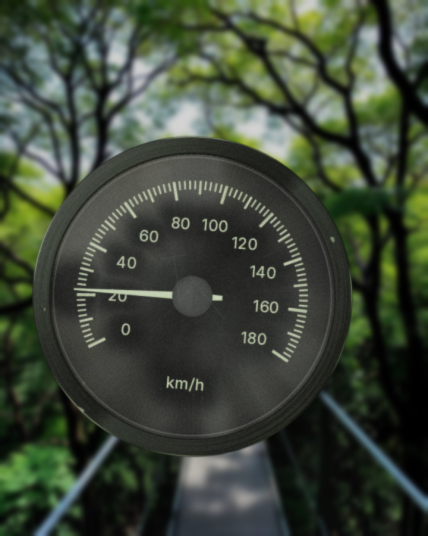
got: 22 km/h
